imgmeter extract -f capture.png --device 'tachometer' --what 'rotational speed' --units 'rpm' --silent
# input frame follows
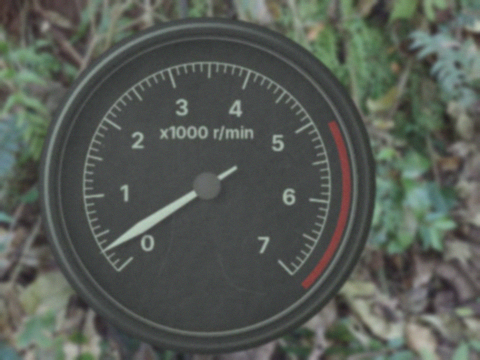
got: 300 rpm
